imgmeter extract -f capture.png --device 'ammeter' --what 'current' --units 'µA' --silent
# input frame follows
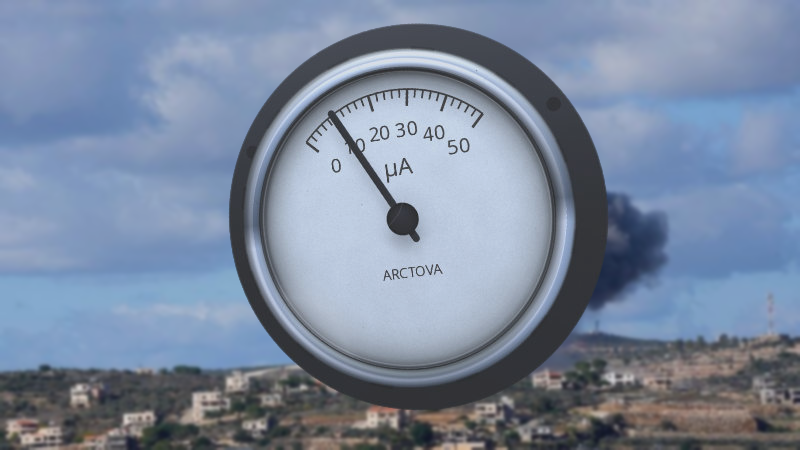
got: 10 µA
